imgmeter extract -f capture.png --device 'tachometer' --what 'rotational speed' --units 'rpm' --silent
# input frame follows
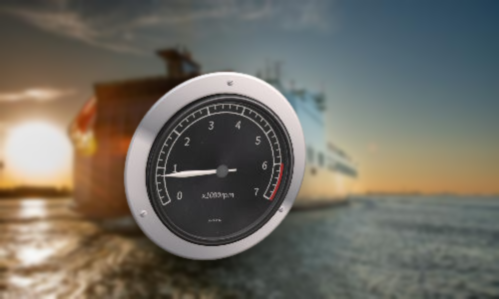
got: 800 rpm
